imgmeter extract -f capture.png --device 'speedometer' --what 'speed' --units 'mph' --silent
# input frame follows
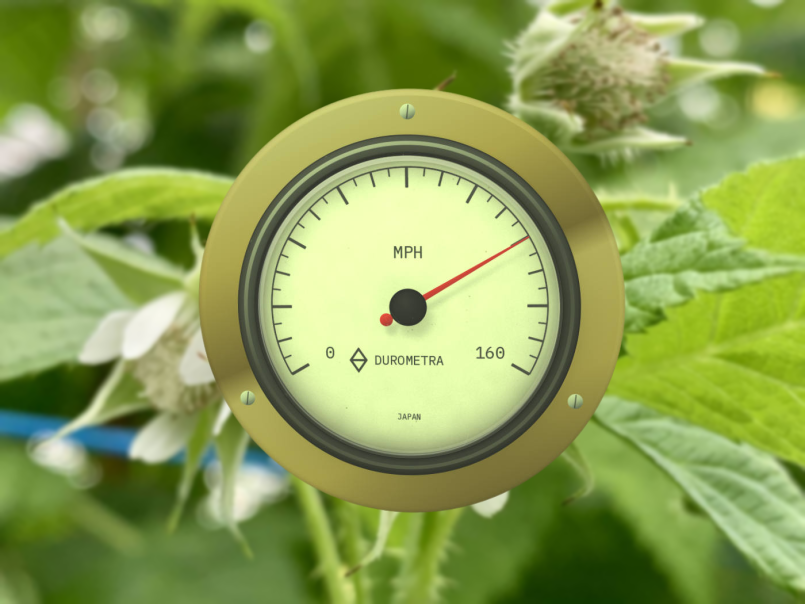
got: 120 mph
